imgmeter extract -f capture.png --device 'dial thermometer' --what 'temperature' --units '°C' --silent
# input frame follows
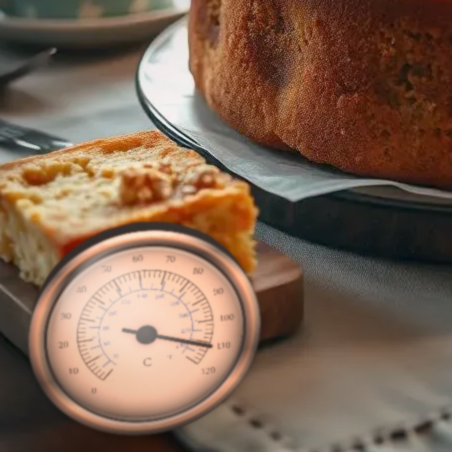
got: 110 °C
